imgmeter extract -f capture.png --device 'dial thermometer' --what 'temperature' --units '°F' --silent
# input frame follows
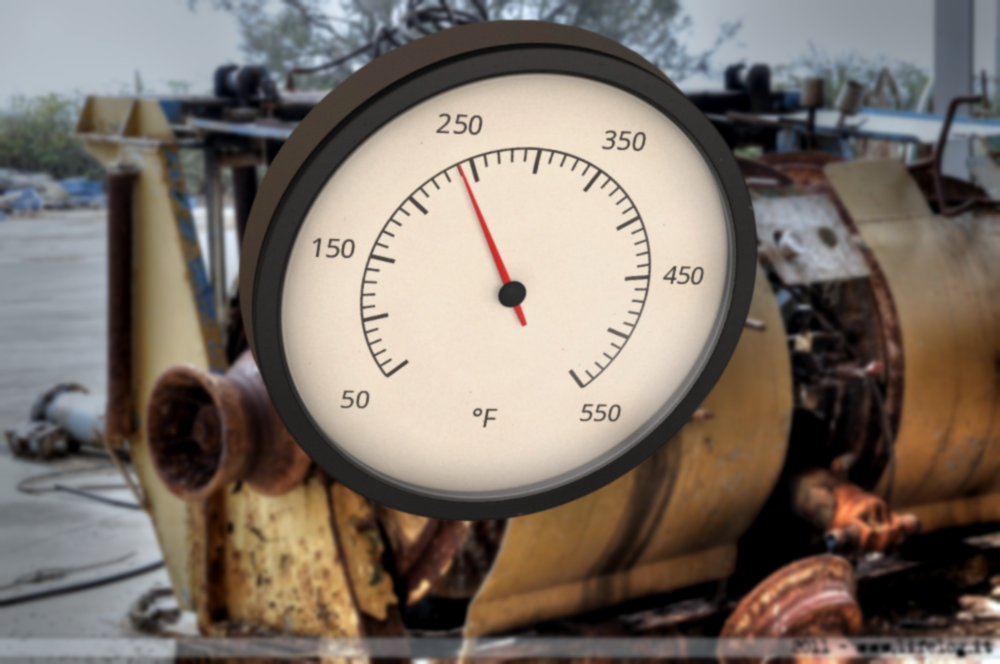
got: 240 °F
